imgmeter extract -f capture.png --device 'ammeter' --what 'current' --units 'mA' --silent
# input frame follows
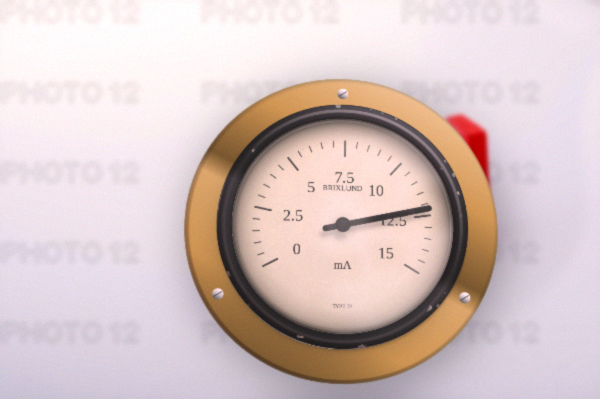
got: 12.25 mA
